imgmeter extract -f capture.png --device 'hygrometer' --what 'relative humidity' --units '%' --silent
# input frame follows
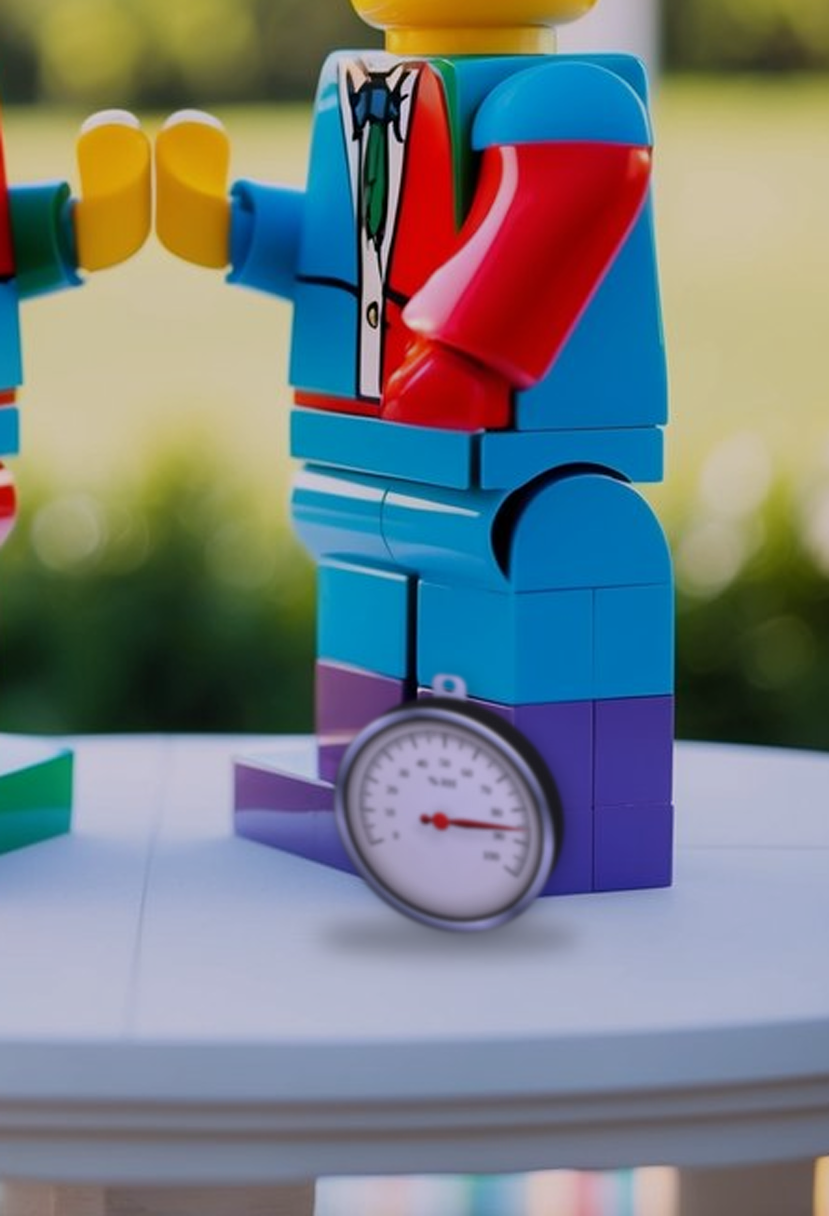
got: 85 %
